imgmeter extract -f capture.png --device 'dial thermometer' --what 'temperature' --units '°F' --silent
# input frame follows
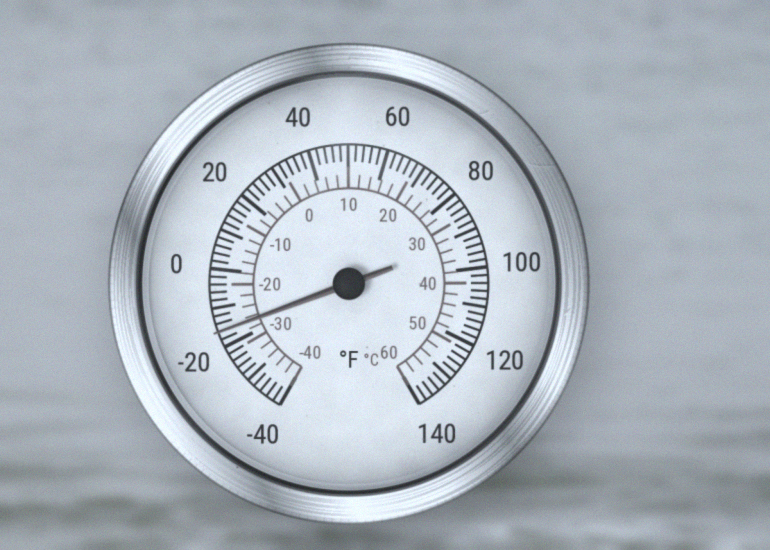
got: -16 °F
